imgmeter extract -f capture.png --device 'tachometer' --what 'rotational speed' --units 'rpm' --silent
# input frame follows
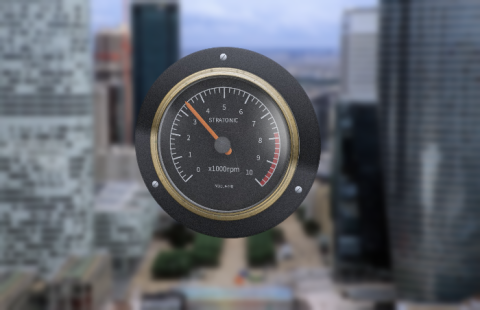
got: 3400 rpm
